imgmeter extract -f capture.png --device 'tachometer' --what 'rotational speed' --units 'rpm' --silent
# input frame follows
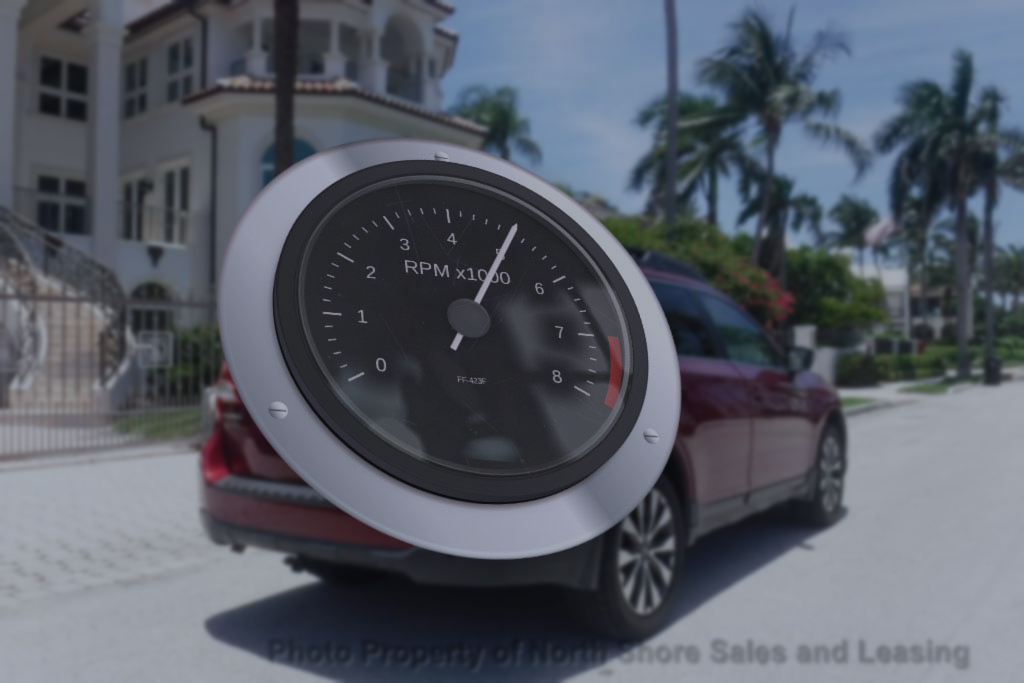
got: 5000 rpm
